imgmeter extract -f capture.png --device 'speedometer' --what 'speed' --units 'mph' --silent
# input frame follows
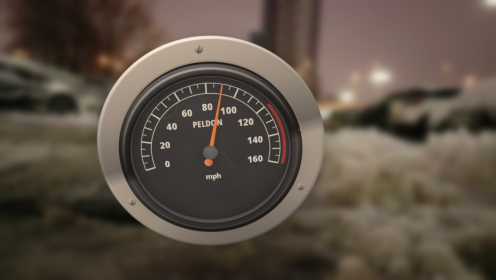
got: 90 mph
